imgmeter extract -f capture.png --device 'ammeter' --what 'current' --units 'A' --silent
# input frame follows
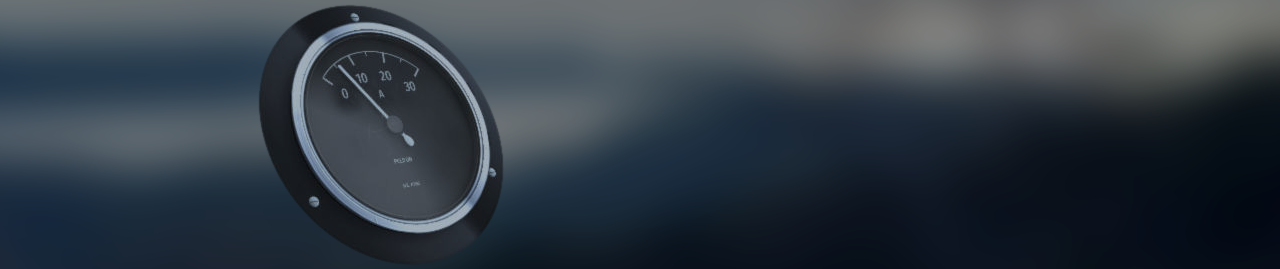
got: 5 A
